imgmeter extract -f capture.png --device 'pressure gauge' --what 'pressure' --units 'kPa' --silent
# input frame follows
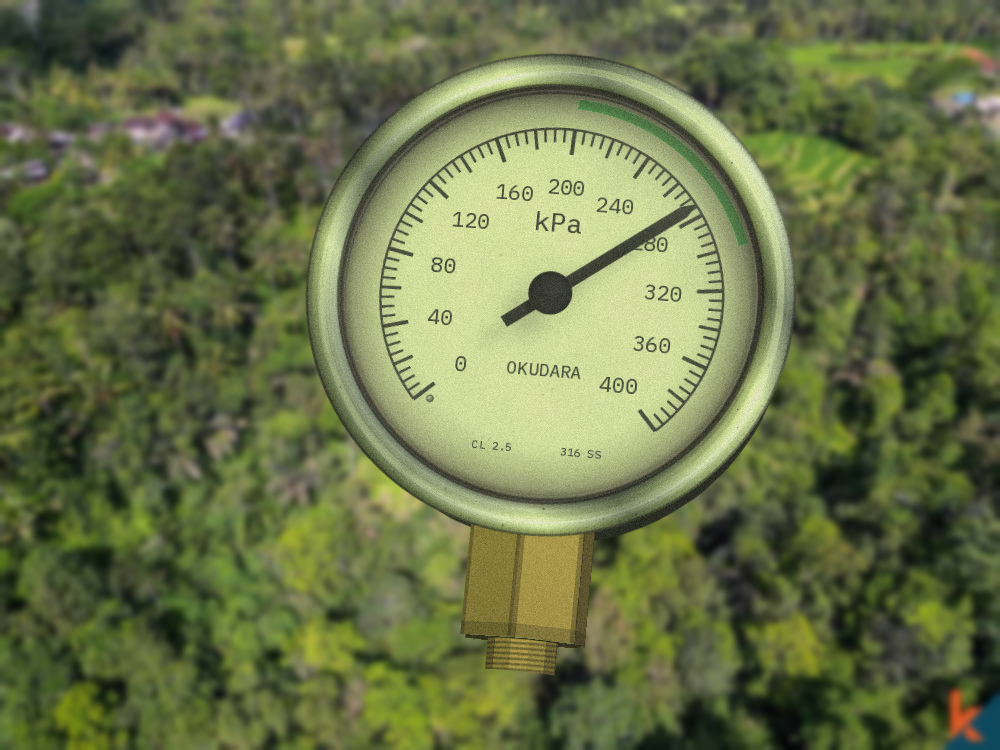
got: 275 kPa
